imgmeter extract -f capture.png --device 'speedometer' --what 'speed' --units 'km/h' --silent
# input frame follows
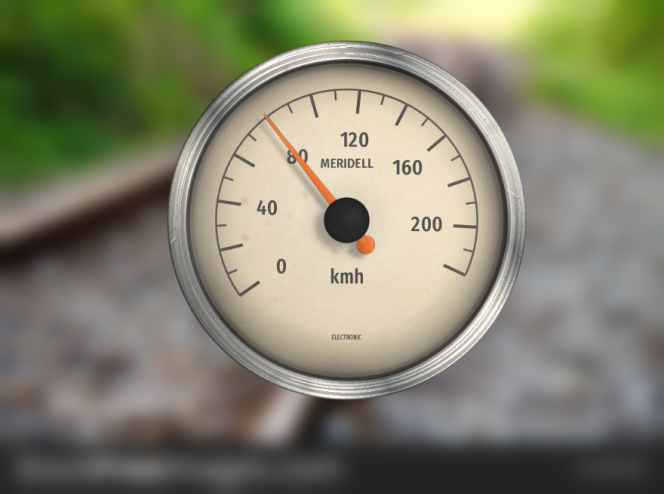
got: 80 km/h
